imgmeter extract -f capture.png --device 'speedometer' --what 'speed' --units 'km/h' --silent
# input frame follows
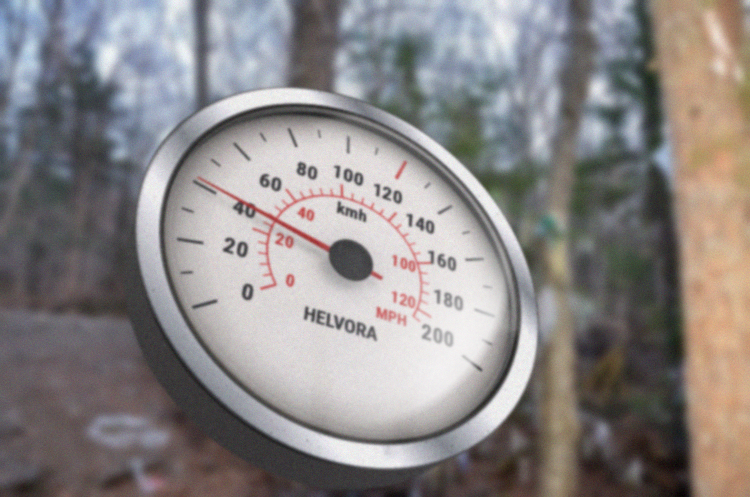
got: 40 km/h
